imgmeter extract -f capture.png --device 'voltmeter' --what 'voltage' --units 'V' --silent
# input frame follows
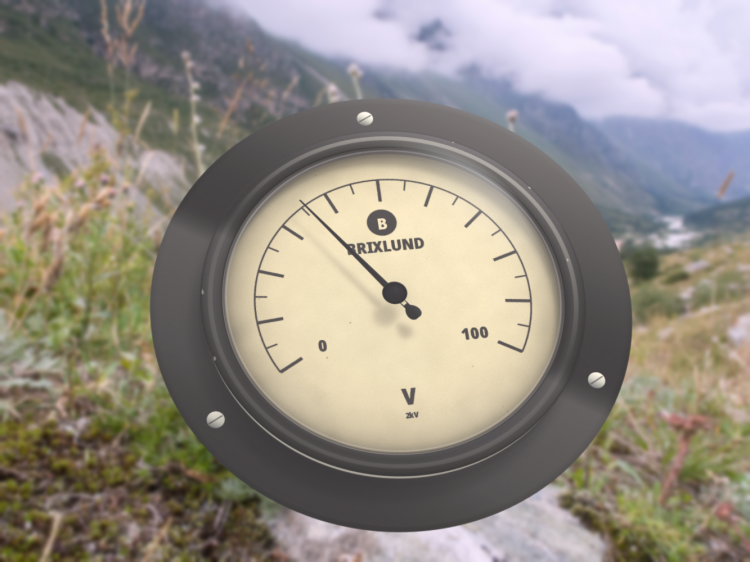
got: 35 V
